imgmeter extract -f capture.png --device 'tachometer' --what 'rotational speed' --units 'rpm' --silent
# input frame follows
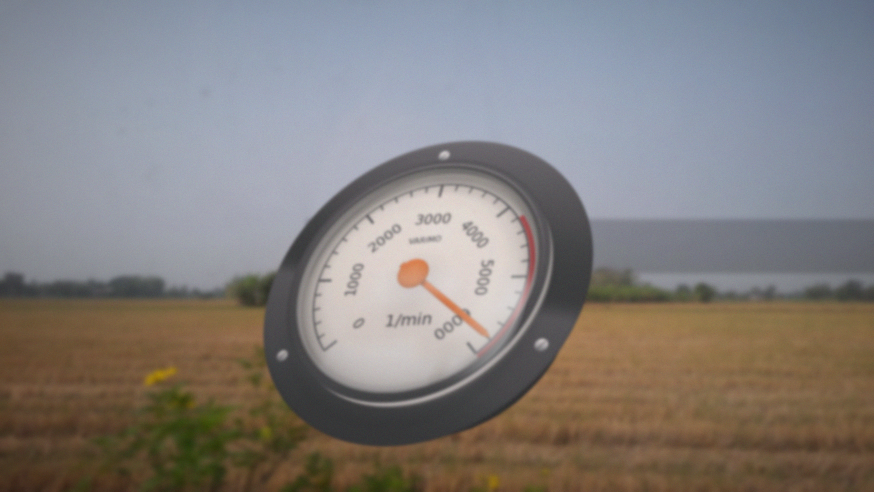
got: 5800 rpm
